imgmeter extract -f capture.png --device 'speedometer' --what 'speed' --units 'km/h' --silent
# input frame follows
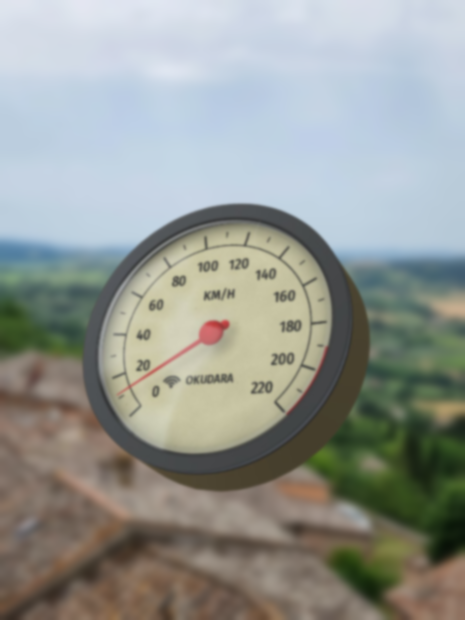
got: 10 km/h
